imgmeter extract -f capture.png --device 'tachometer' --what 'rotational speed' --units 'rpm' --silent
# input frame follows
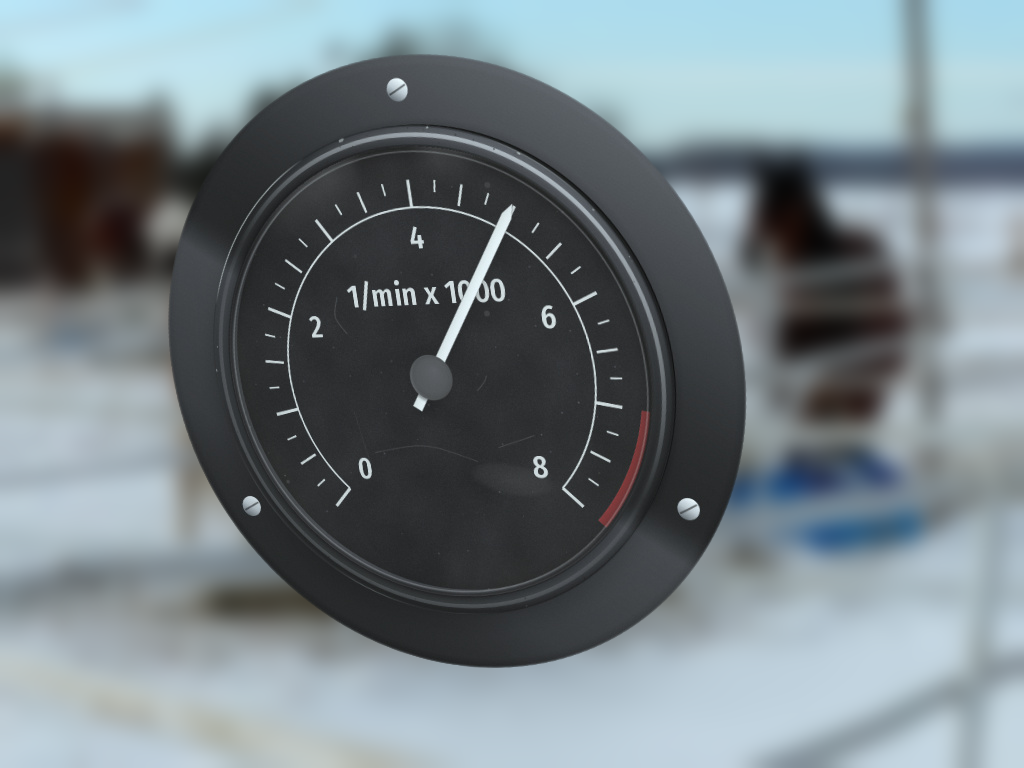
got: 5000 rpm
